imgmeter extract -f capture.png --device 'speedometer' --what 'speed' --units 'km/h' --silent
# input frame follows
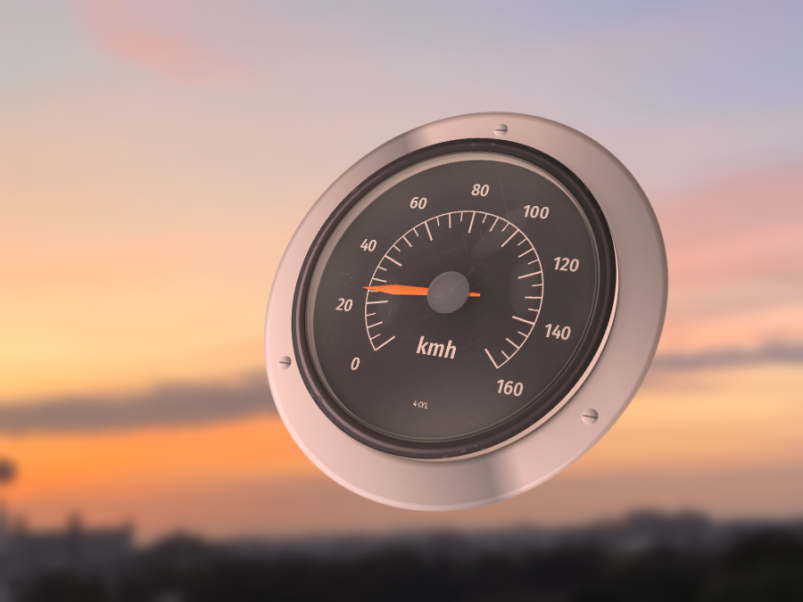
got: 25 km/h
